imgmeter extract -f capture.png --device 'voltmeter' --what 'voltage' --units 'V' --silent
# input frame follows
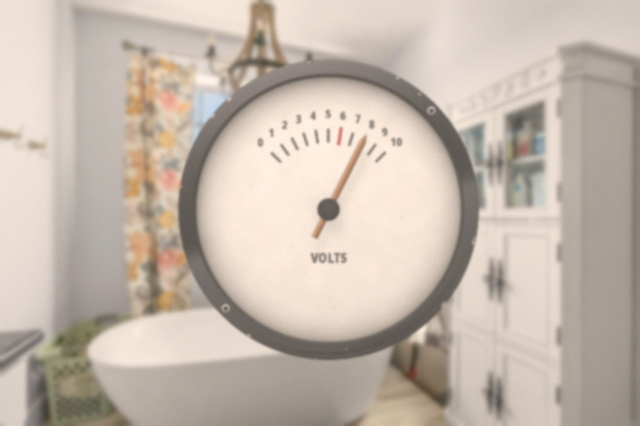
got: 8 V
